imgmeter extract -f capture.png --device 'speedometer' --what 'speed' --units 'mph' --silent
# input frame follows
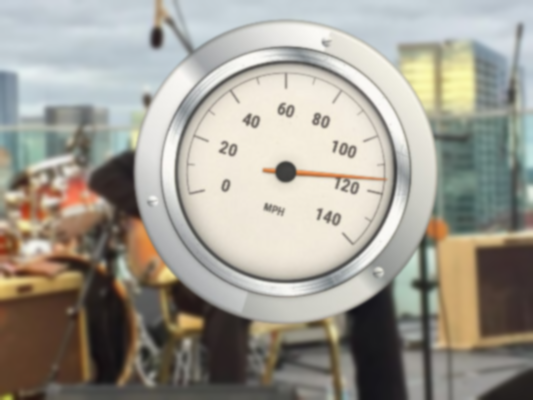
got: 115 mph
